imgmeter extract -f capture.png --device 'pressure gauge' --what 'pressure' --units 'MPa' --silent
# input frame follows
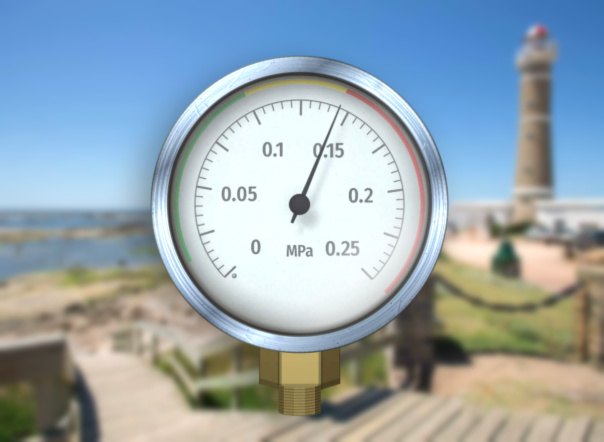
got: 0.145 MPa
